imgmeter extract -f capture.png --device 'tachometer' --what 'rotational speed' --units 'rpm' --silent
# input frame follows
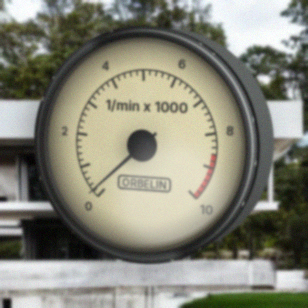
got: 200 rpm
